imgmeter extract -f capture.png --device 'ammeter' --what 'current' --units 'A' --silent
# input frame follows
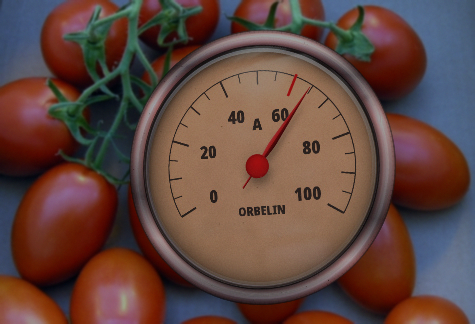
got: 65 A
